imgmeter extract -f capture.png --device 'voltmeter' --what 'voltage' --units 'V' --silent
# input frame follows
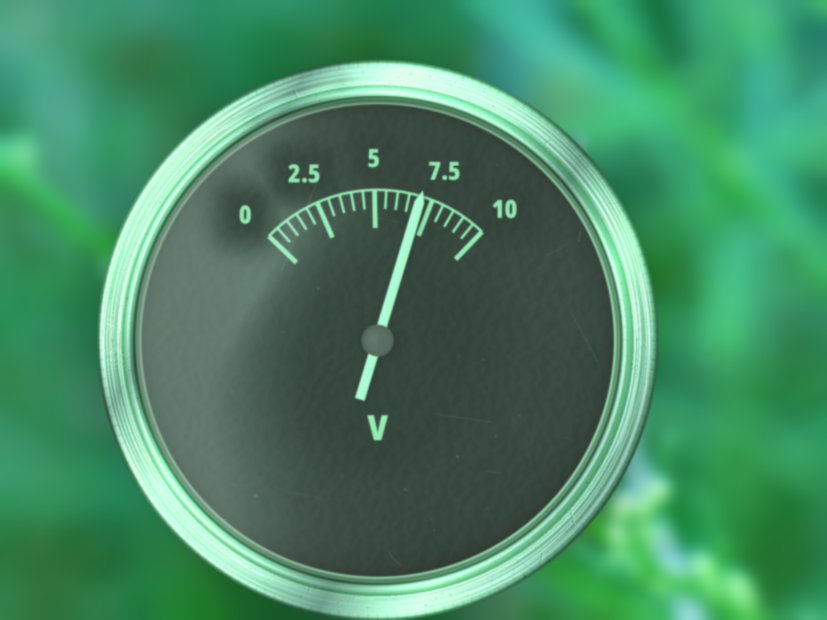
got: 7 V
